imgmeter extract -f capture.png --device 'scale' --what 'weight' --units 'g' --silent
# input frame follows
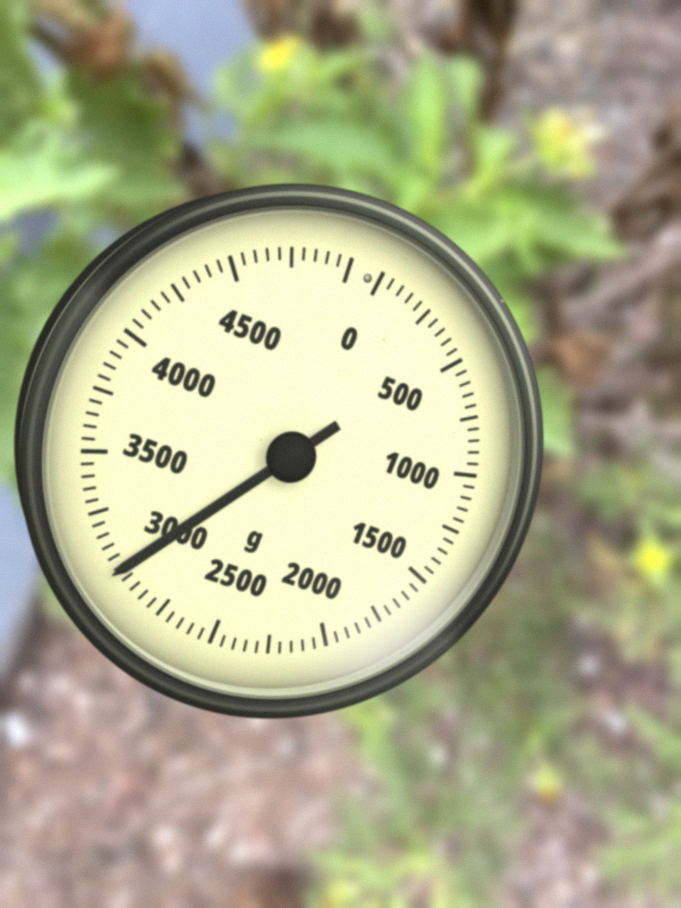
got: 3000 g
